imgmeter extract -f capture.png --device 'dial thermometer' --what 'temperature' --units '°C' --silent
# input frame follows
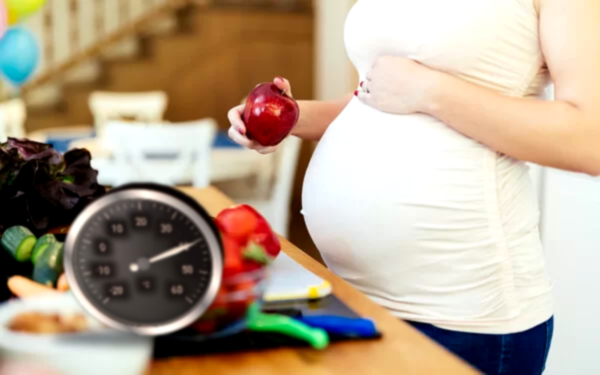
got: 40 °C
